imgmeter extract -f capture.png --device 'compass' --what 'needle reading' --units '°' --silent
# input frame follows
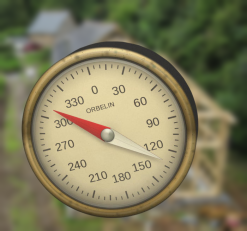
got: 310 °
